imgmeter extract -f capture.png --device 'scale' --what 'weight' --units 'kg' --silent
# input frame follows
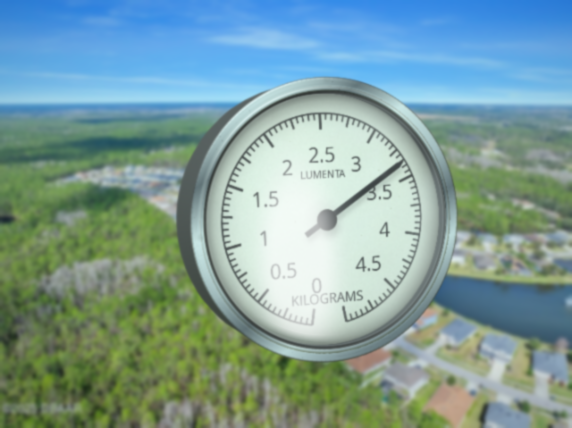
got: 3.35 kg
